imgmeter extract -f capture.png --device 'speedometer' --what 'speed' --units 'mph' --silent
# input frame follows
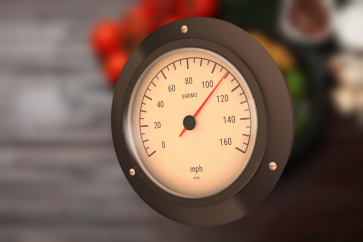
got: 110 mph
